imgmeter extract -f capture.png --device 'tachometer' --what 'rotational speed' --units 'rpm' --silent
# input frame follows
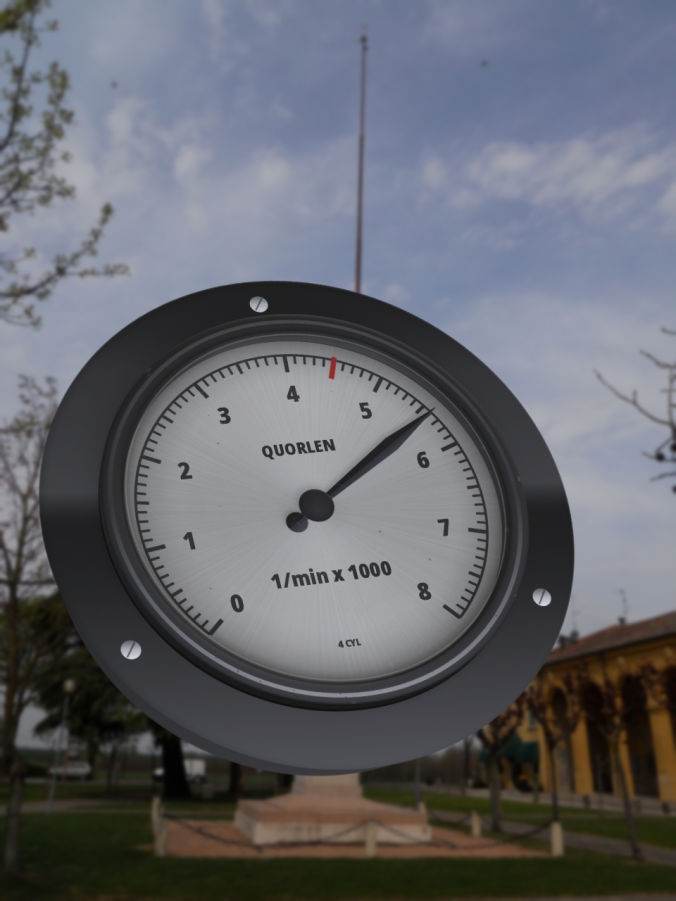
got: 5600 rpm
